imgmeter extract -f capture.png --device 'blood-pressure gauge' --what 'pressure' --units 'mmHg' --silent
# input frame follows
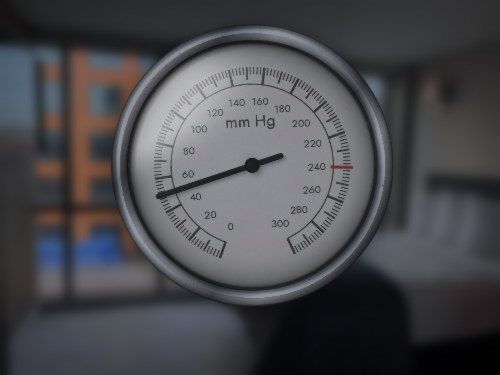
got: 50 mmHg
